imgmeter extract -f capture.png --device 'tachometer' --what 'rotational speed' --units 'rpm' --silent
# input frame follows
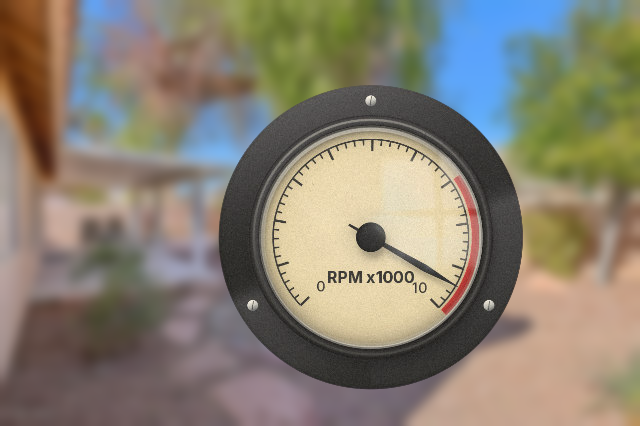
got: 9400 rpm
